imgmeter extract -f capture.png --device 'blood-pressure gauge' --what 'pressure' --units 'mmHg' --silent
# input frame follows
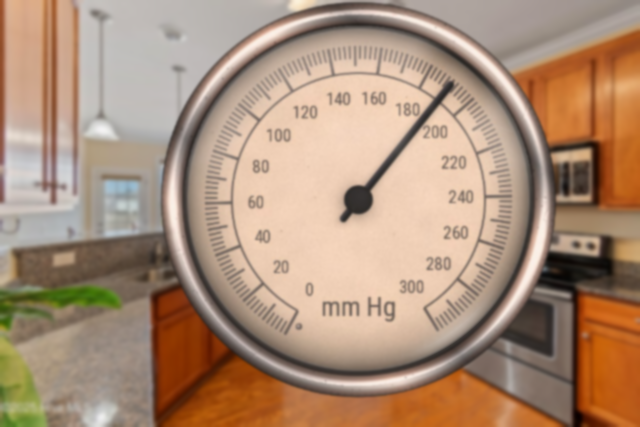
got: 190 mmHg
